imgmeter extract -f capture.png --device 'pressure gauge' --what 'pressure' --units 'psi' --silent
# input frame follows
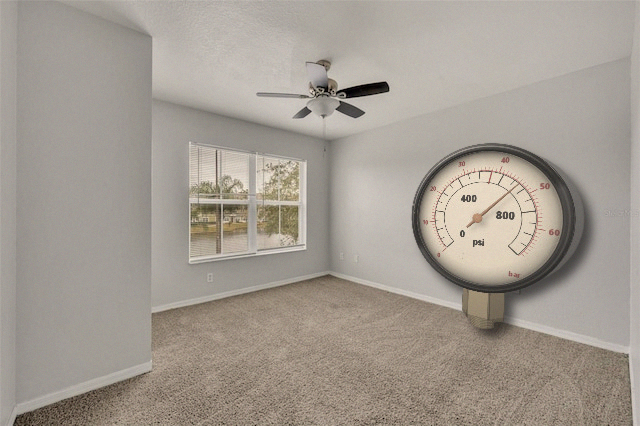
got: 675 psi
